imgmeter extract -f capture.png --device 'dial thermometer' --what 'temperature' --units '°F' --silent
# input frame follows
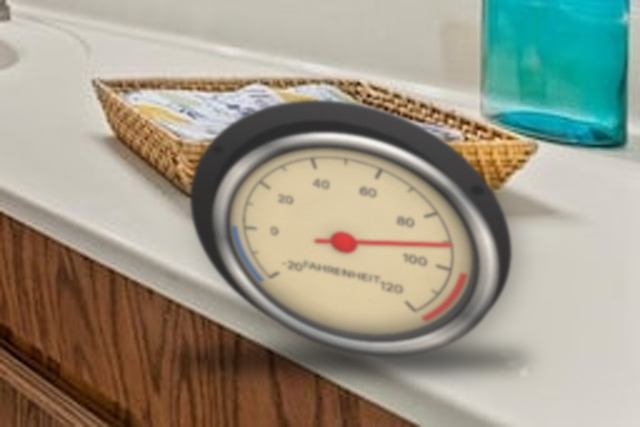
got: 90 °F
